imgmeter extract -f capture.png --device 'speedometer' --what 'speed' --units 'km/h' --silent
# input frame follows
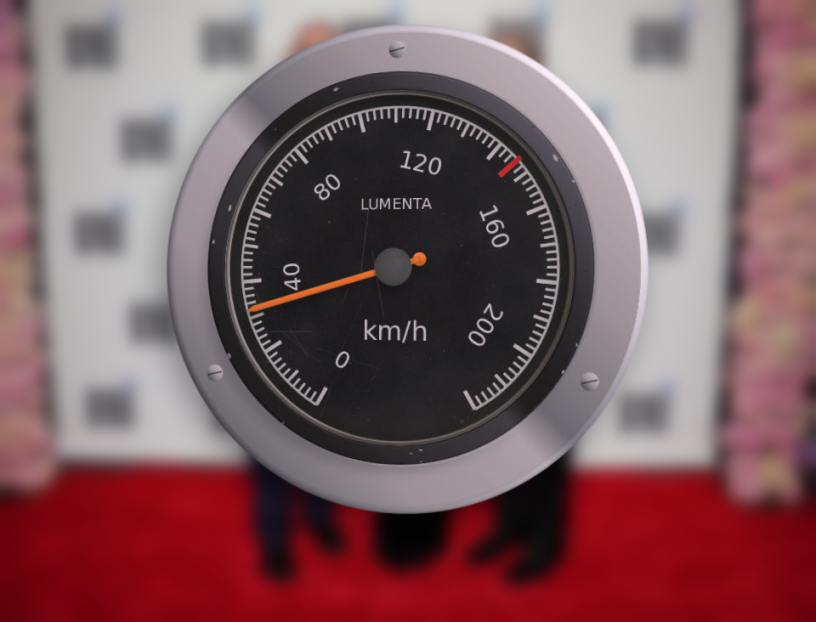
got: 32 km/h
